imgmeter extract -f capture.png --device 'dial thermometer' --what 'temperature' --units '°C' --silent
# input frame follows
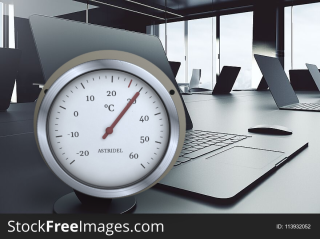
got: 30 °C
